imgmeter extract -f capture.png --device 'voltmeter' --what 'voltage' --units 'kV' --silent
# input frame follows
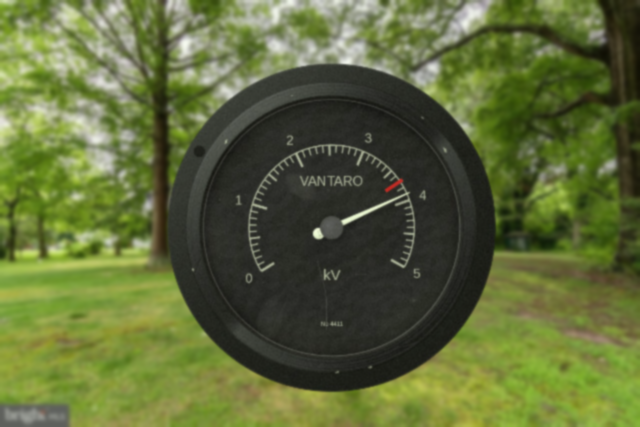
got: 3.9 kV
